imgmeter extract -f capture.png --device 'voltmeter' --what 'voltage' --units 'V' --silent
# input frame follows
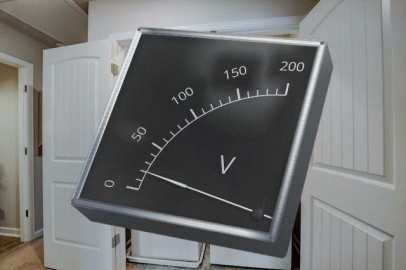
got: 20 V
